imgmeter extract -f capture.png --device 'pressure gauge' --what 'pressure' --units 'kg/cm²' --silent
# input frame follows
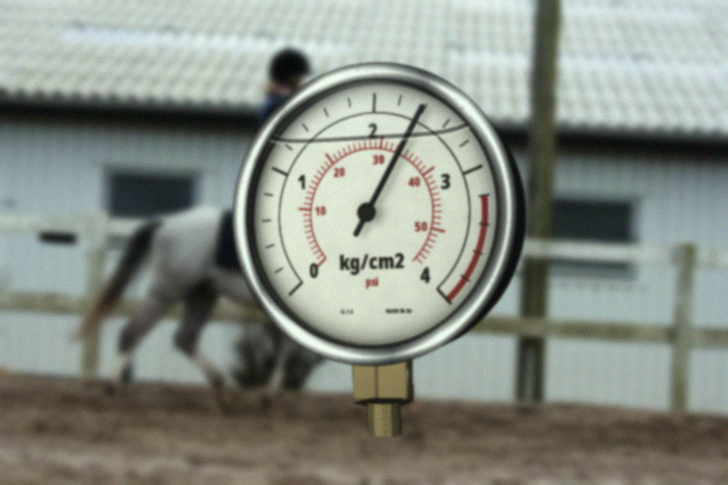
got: 2.4 kg/cm²
